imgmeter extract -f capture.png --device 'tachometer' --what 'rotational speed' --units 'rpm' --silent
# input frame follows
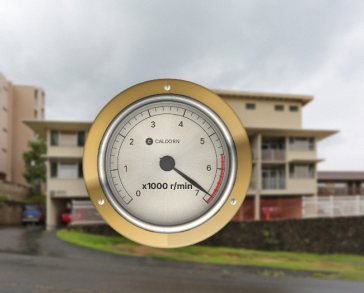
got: 6800 rpm
